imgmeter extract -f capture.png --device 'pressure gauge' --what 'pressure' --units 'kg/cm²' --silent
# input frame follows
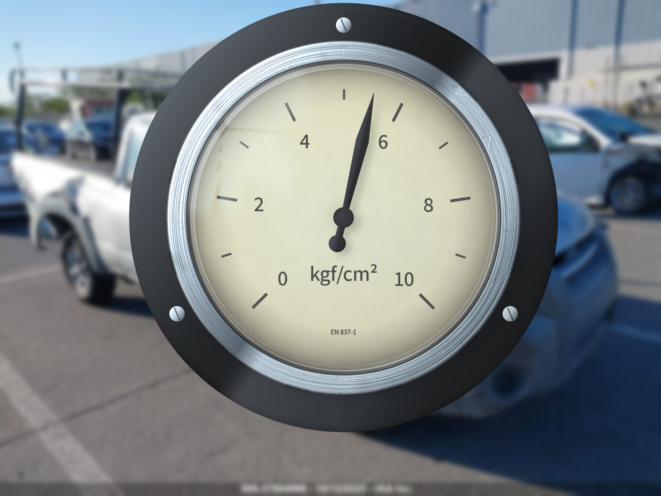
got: 5.5 kg/cm²
